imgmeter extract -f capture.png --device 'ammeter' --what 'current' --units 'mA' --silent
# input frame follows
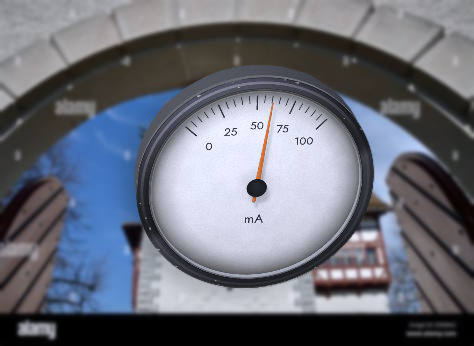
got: 60 mA
